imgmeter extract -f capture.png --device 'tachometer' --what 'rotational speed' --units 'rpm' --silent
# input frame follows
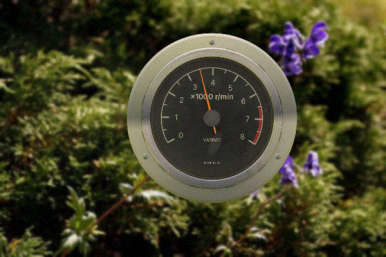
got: 3500 rpm
